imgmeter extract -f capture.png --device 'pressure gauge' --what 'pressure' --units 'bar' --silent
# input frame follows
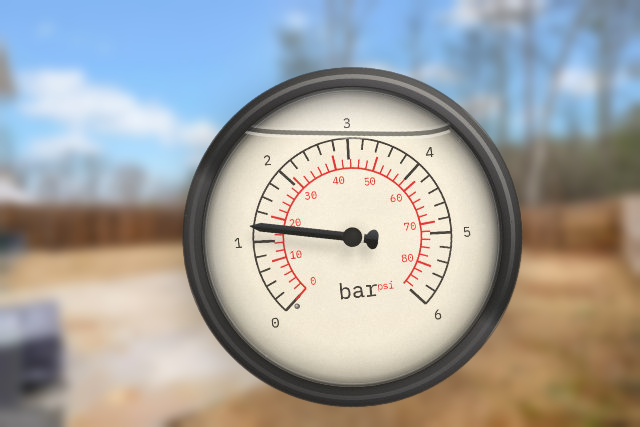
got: 1.2 bar
